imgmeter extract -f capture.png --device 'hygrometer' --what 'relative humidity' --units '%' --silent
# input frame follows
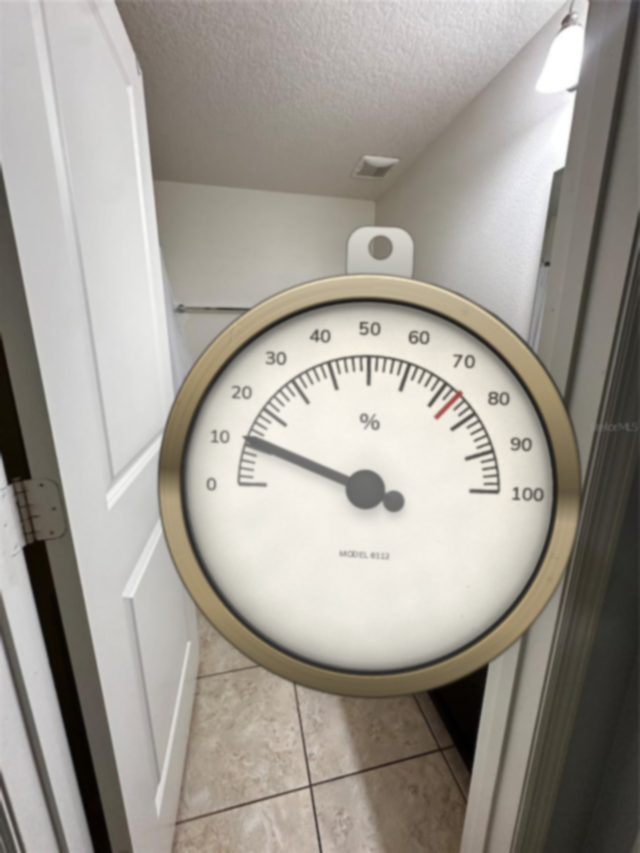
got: 12 %
